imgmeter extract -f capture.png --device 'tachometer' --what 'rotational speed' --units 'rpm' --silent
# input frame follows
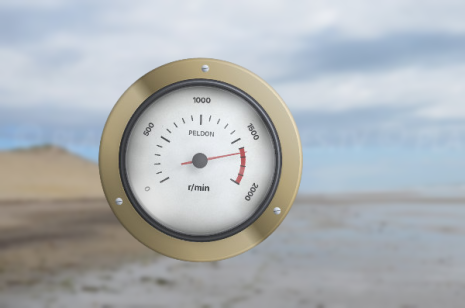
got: 1650 rpm
